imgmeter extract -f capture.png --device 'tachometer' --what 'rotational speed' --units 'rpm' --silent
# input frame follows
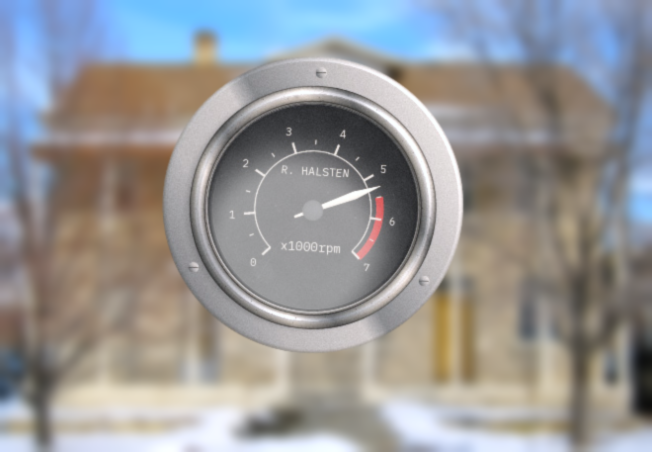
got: 5250 rpm
